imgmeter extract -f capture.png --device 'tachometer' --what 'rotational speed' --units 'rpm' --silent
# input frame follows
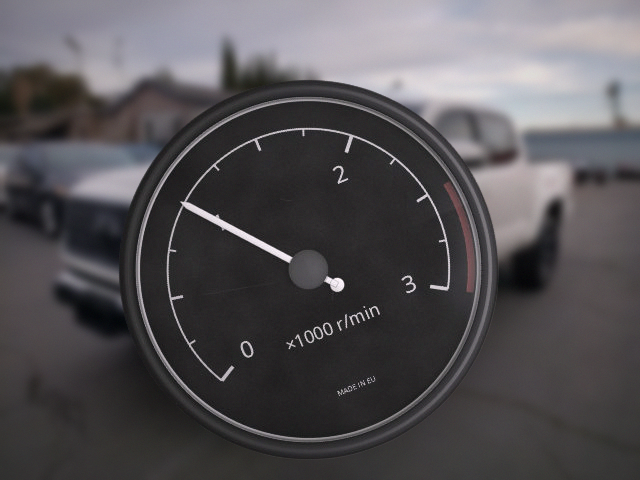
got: 1000 rpm
